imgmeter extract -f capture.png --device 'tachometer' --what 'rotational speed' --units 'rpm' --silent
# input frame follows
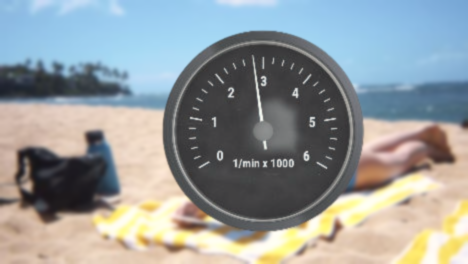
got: 2800 rpm
